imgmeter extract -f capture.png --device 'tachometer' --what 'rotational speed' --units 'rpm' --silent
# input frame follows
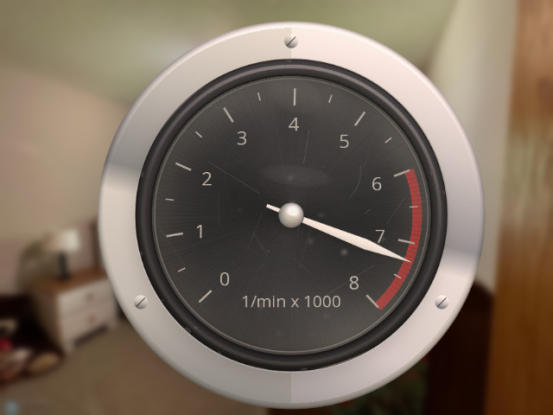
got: 7250 rpm
